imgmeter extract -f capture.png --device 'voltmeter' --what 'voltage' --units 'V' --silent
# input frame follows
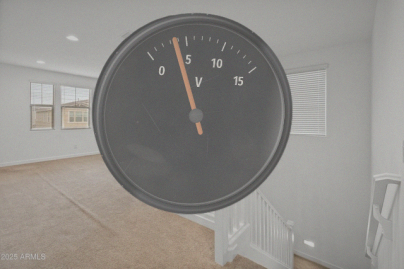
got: 3.5 V
